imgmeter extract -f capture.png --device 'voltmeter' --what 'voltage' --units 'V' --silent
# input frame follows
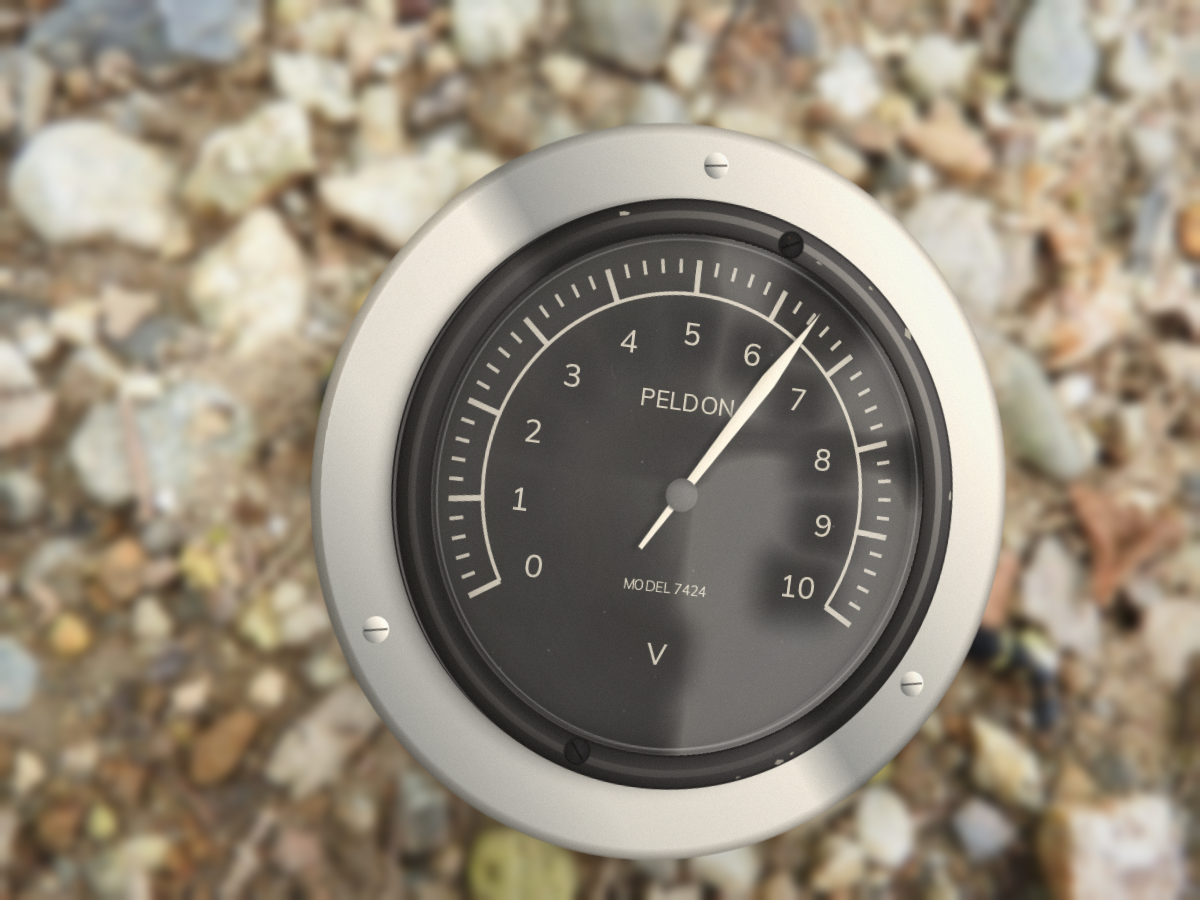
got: 6.4 V
